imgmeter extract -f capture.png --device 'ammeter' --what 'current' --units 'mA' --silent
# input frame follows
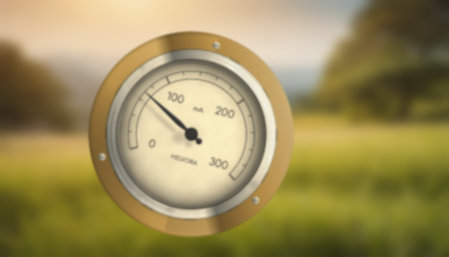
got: 70 mA
